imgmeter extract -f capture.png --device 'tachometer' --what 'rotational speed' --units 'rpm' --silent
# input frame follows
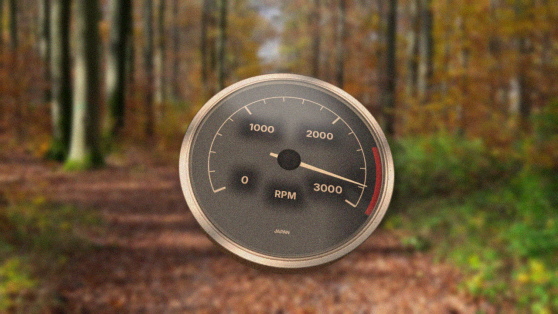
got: 2800 rpm
